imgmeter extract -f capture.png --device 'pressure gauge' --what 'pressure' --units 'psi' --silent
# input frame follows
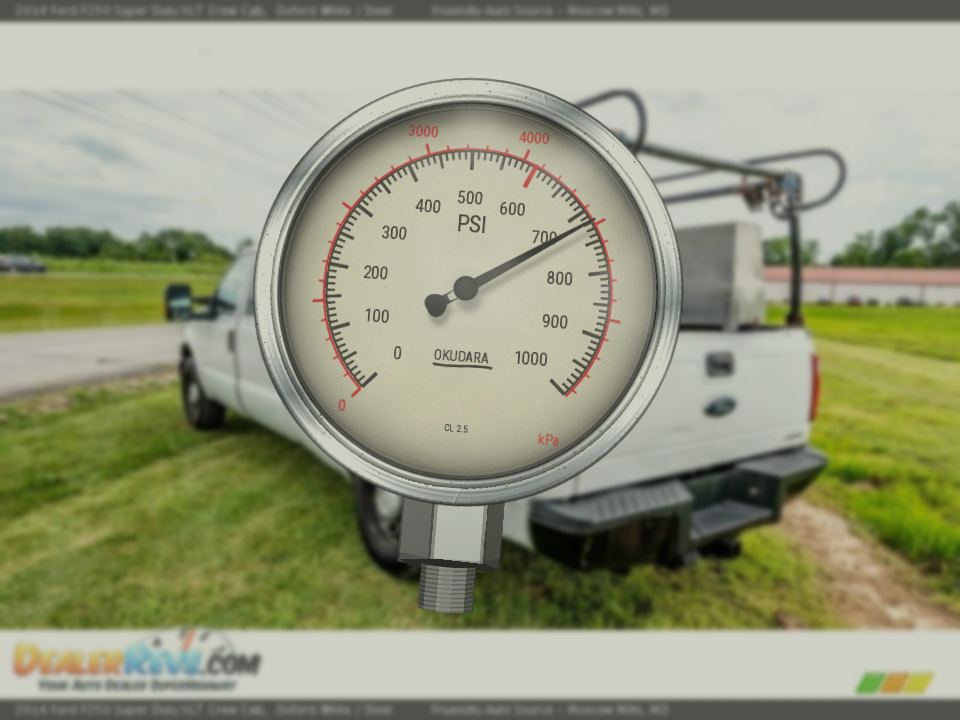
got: 720 psi
